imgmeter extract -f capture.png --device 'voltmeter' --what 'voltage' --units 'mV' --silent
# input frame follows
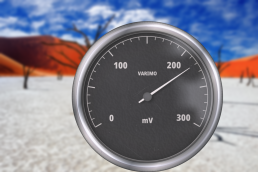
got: 220 mV
